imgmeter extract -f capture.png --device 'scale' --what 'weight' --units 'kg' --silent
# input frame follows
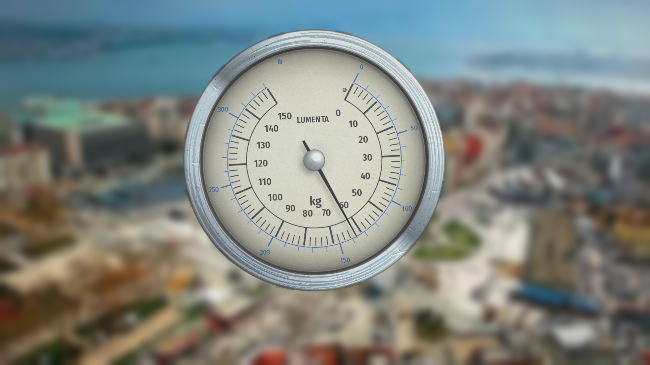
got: 62 kg
